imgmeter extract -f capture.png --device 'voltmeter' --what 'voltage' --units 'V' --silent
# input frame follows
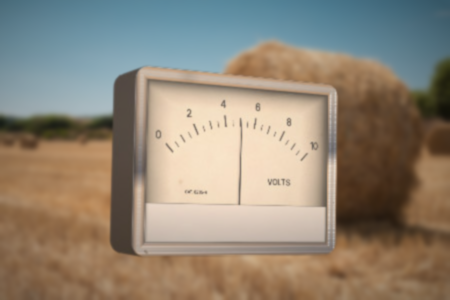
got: 5 V
